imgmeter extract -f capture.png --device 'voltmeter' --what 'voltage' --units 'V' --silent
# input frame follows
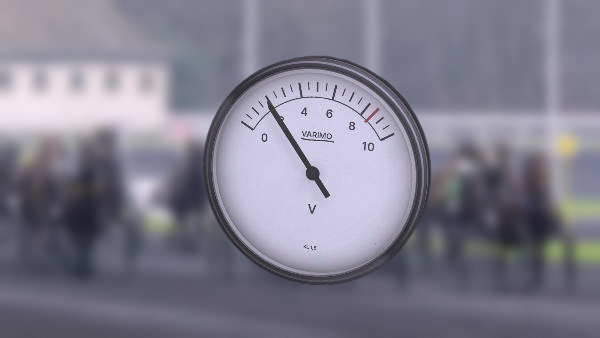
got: 2 V
